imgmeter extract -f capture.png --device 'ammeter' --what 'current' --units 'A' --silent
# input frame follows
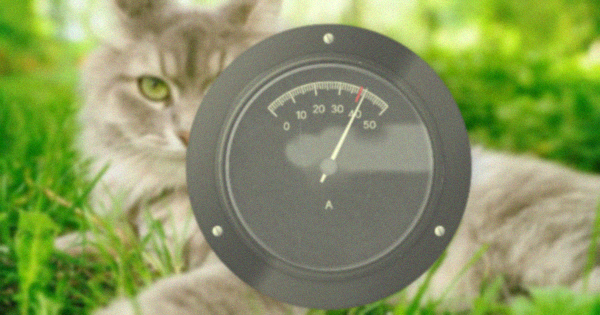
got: 40 A
